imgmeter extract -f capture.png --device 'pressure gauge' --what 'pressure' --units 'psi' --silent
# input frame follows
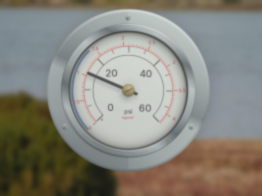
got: 15 psi
